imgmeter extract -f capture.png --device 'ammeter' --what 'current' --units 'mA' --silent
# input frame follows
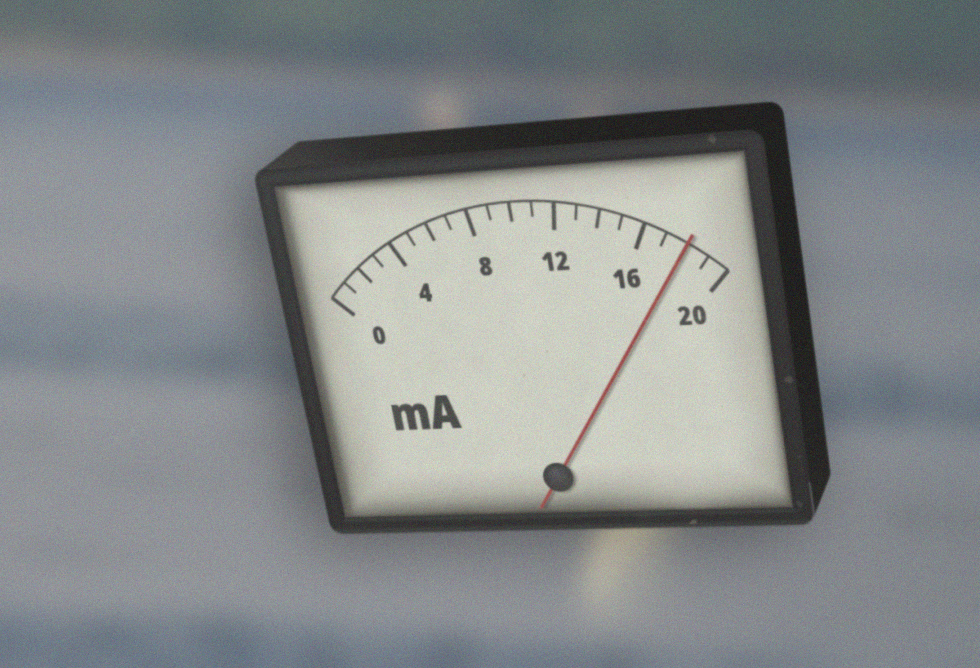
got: 18 mA
